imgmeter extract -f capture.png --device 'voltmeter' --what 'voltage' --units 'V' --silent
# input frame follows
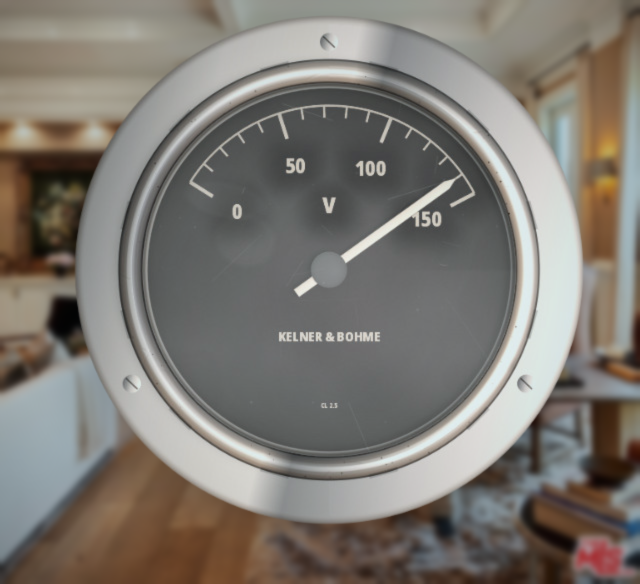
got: 140 V
